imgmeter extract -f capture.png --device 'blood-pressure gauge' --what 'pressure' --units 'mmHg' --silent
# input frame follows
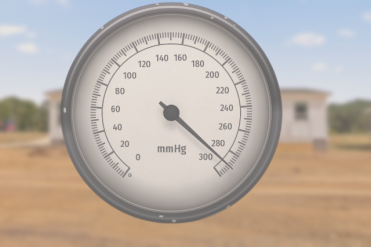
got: 290 mmHg
